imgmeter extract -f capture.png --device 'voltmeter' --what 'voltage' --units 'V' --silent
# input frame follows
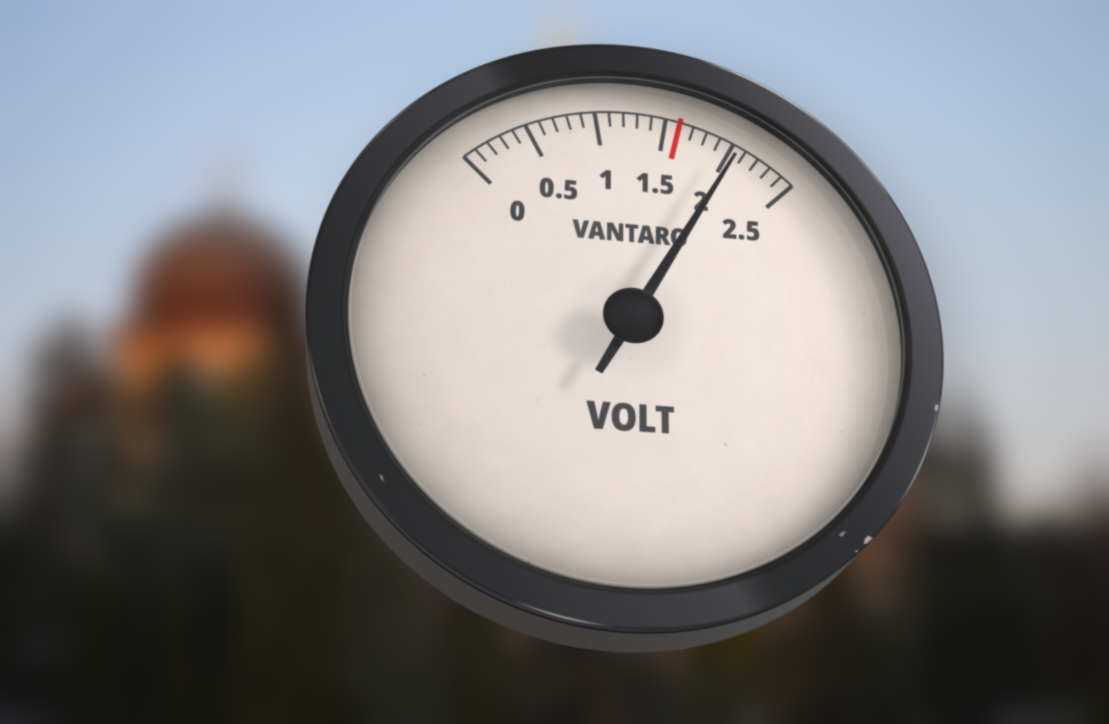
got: 2.05 V
